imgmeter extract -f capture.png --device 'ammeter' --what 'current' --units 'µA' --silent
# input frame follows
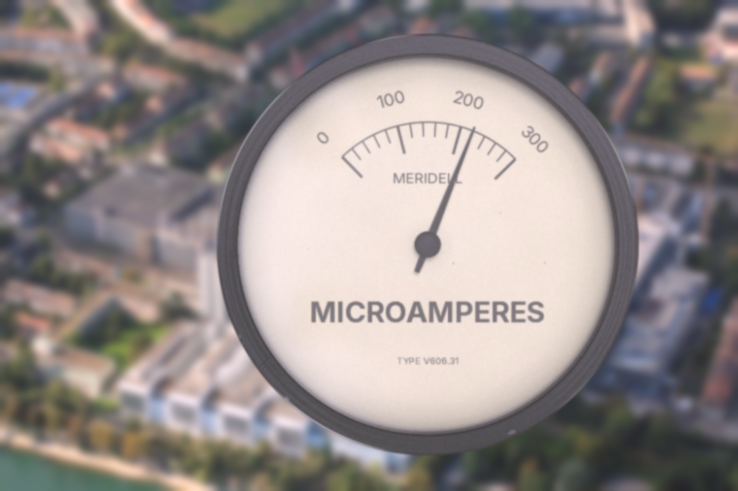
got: 220 µA
